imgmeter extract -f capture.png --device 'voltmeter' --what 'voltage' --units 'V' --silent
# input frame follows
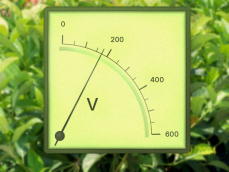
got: 175 V
